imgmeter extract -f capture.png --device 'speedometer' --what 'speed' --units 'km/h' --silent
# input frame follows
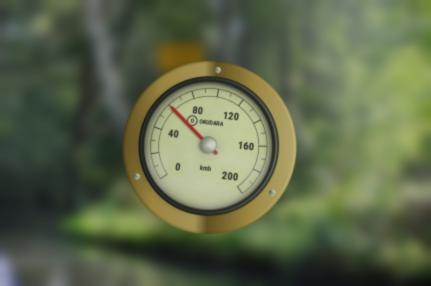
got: 60 km/h
